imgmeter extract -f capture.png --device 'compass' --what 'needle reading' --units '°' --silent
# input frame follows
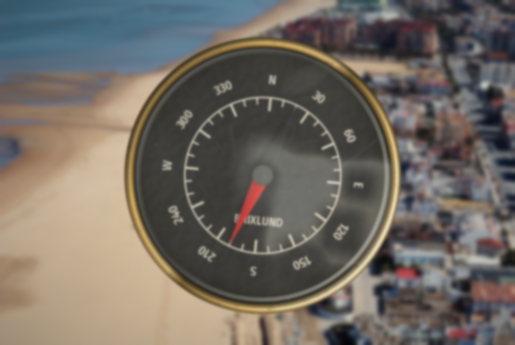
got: 200 °
